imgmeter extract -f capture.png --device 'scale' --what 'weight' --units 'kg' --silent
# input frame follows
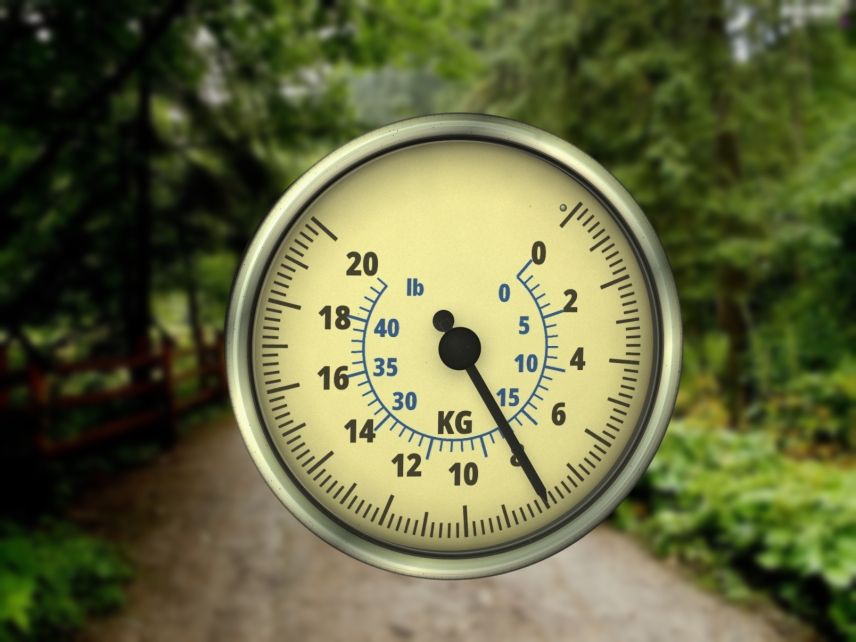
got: 8 kg
